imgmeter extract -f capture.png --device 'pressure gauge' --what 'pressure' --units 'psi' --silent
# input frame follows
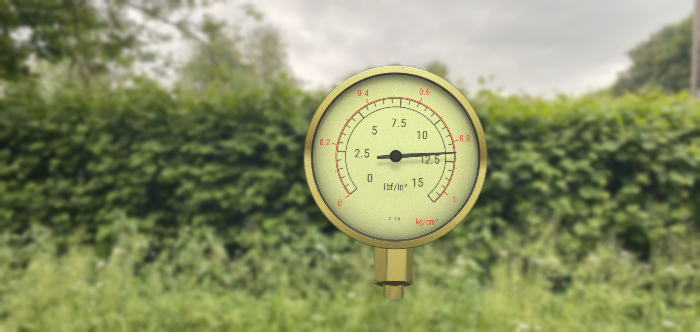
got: 12 psi
